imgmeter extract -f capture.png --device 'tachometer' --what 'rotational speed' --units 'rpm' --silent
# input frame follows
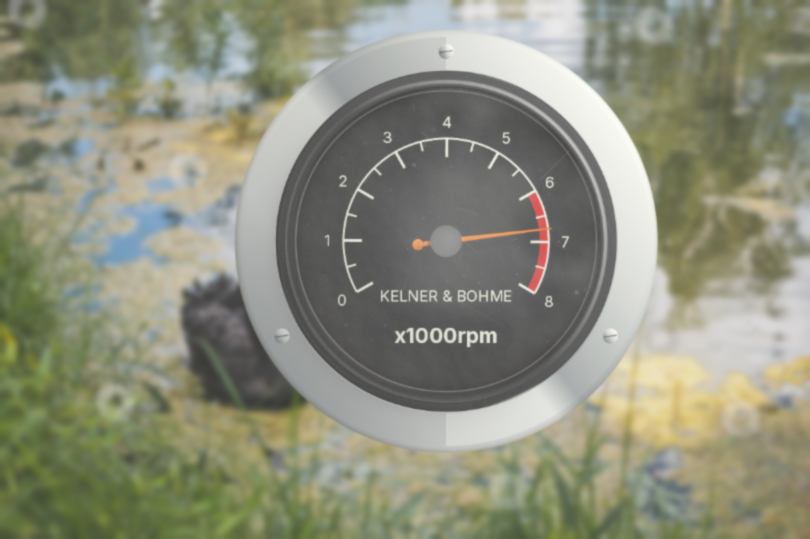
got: 6750 rpm
